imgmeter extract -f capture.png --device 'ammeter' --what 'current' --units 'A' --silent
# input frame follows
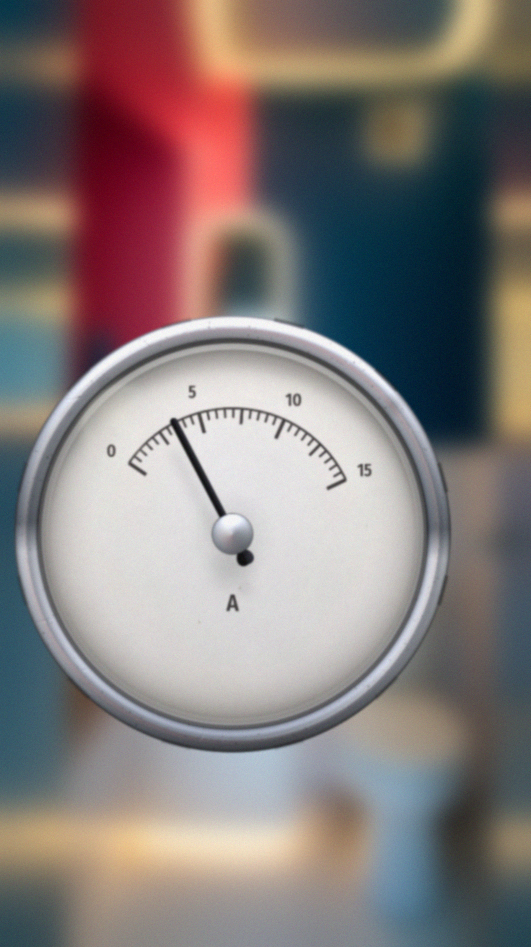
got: 3.5 A
